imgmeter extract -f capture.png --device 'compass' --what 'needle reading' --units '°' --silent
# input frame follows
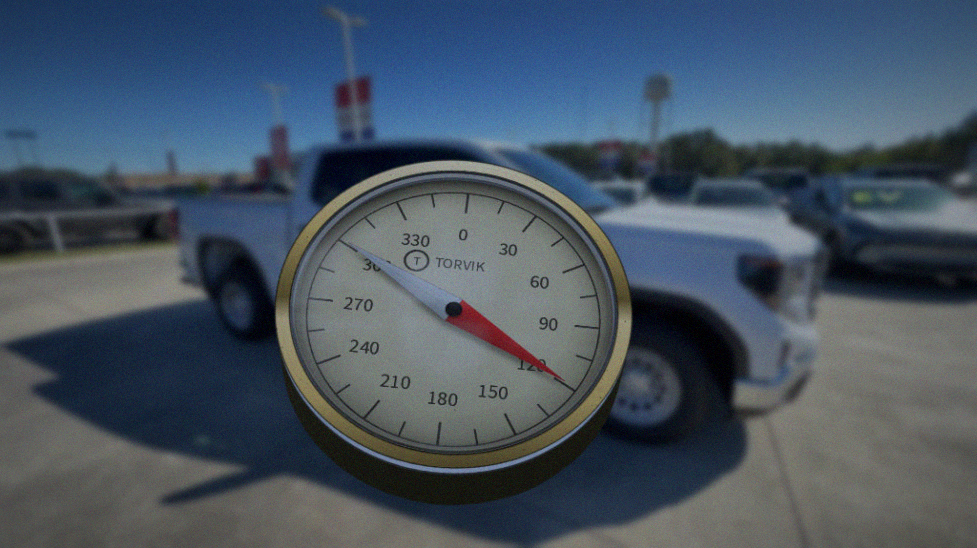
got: 120 °
